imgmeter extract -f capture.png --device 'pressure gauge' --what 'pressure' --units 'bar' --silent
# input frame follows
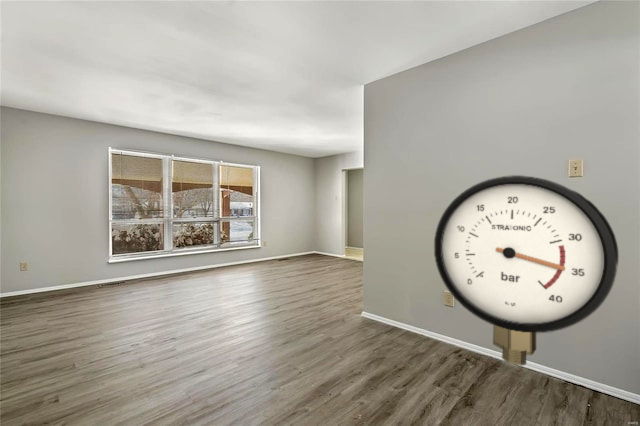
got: 35 bar
